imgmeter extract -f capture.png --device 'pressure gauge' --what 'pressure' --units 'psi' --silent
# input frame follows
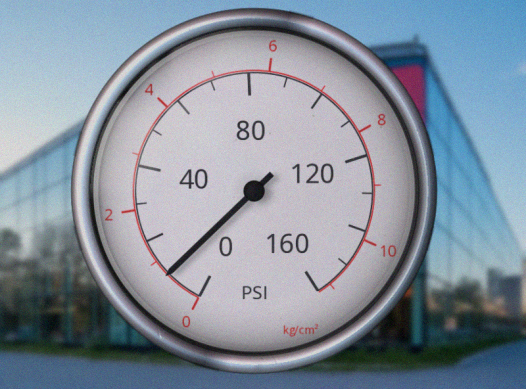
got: 10 psi
